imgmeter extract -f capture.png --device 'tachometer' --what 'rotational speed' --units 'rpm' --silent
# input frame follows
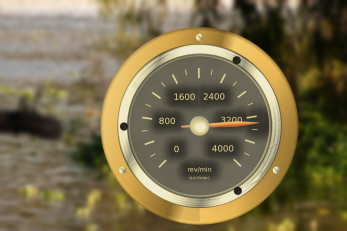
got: 3300 rpm
